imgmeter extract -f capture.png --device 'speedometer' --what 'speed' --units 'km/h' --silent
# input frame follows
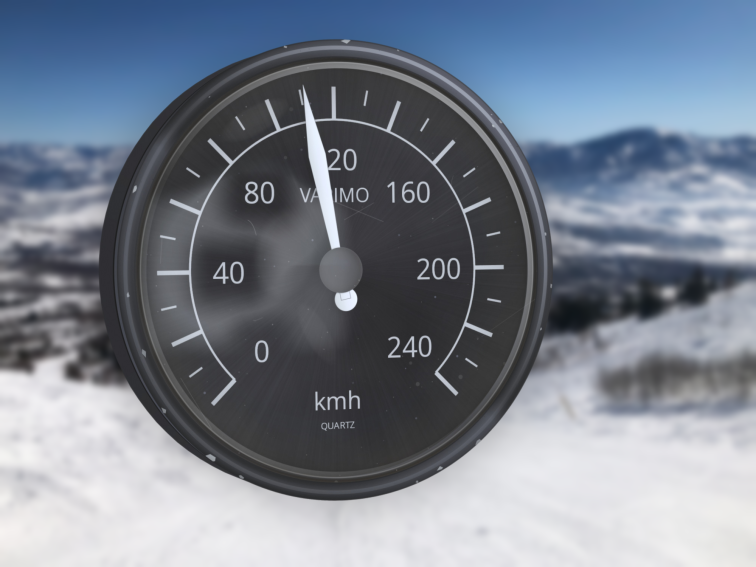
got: 110 km/h
